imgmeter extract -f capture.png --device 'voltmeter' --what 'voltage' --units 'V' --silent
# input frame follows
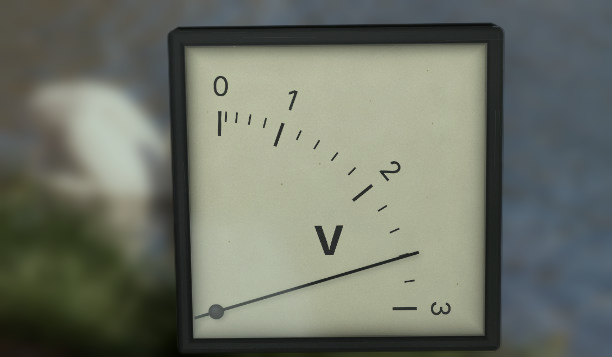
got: 2.6 V
